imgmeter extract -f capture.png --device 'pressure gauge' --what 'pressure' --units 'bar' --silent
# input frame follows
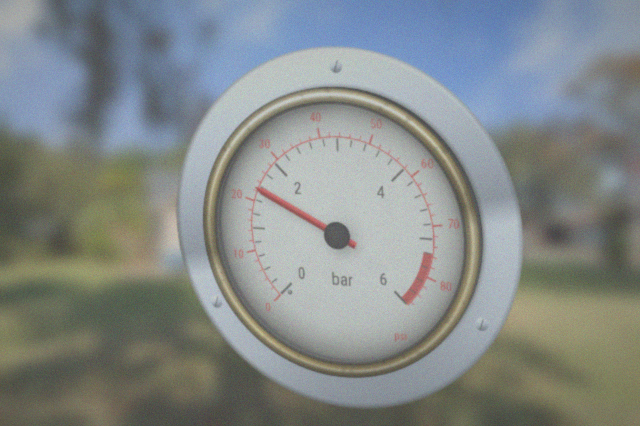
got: 1.6 bar
